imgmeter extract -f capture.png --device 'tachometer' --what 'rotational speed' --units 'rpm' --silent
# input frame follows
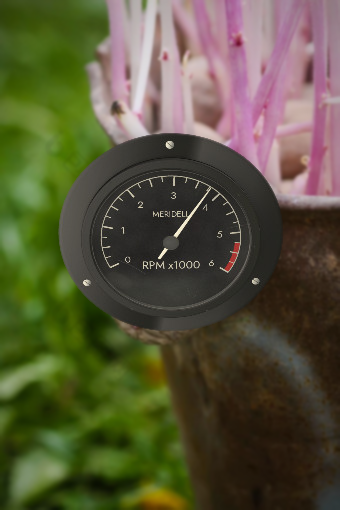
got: 3750 rpm
